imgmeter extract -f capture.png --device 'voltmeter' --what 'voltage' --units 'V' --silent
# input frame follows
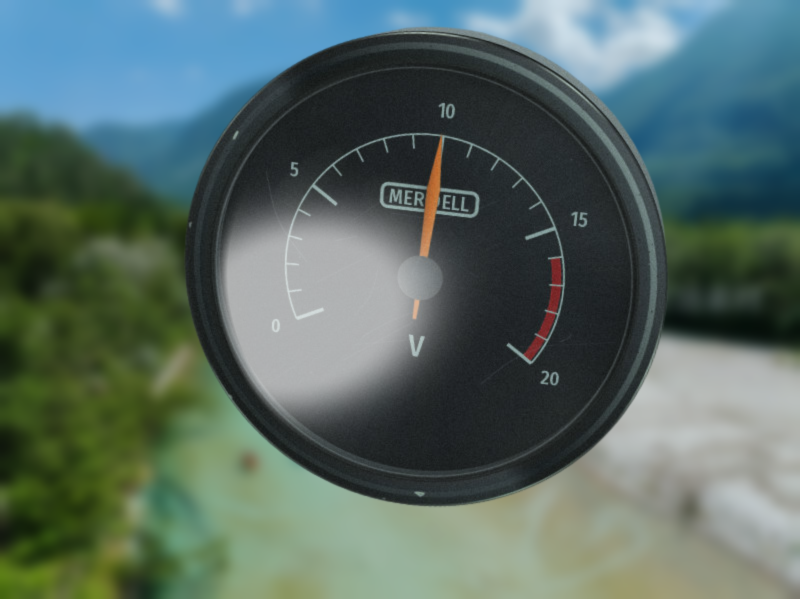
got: 10 V
